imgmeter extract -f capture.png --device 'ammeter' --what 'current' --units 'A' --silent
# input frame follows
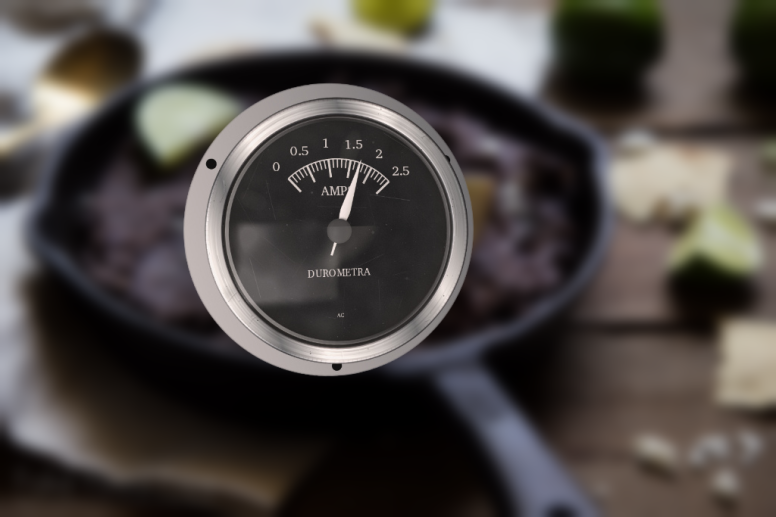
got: 1.7 A
